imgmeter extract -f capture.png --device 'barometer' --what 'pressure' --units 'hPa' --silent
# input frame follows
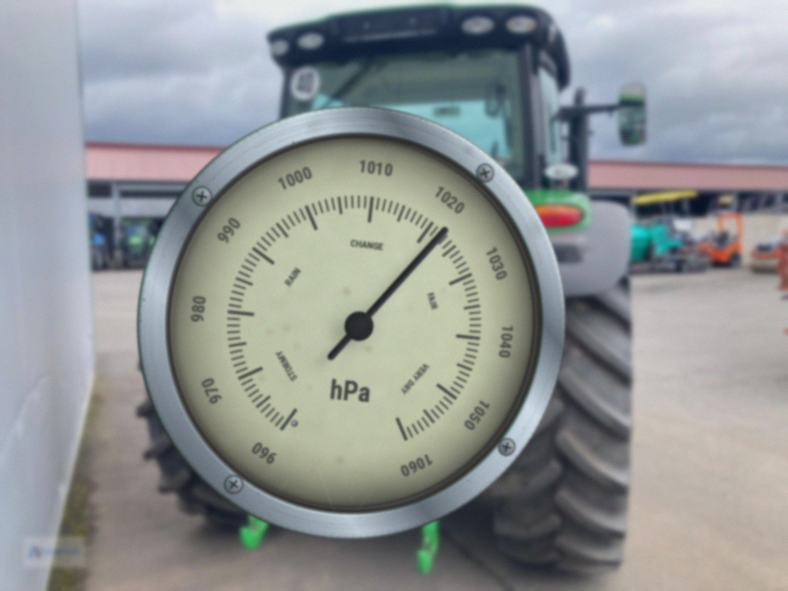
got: 1022 hPa
